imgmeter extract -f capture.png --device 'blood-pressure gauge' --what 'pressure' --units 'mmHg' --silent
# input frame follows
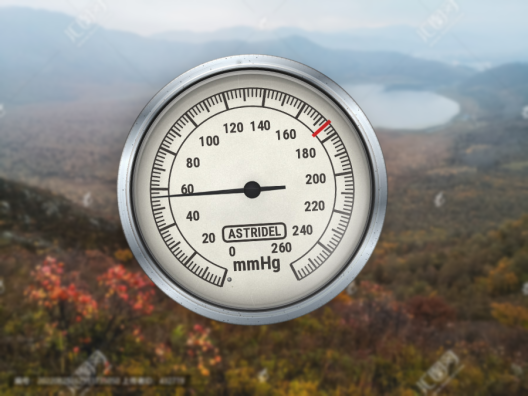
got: 56 mmHg
